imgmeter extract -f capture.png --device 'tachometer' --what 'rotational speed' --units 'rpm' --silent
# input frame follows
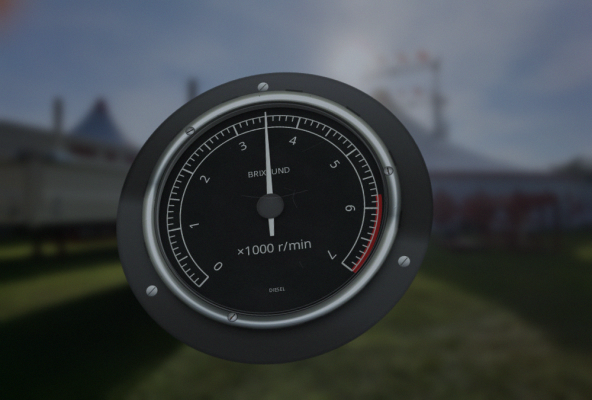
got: 3500 rpm
